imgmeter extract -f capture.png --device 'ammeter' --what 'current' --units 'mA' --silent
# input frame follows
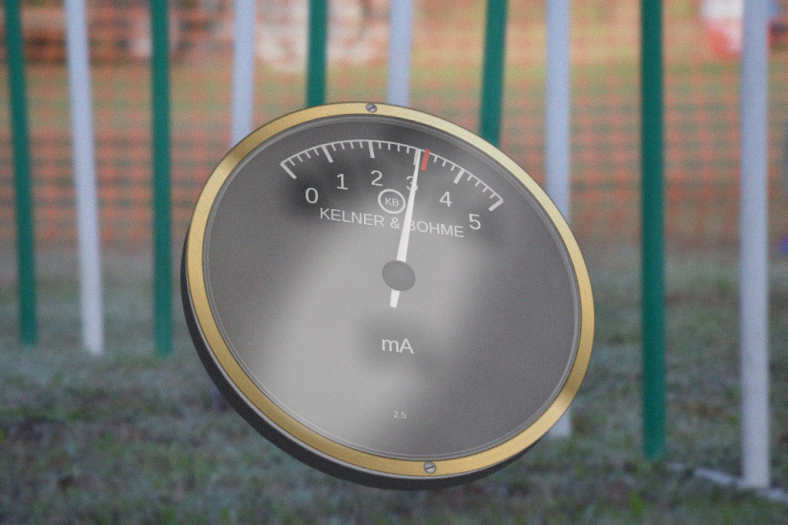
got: 3 mA
